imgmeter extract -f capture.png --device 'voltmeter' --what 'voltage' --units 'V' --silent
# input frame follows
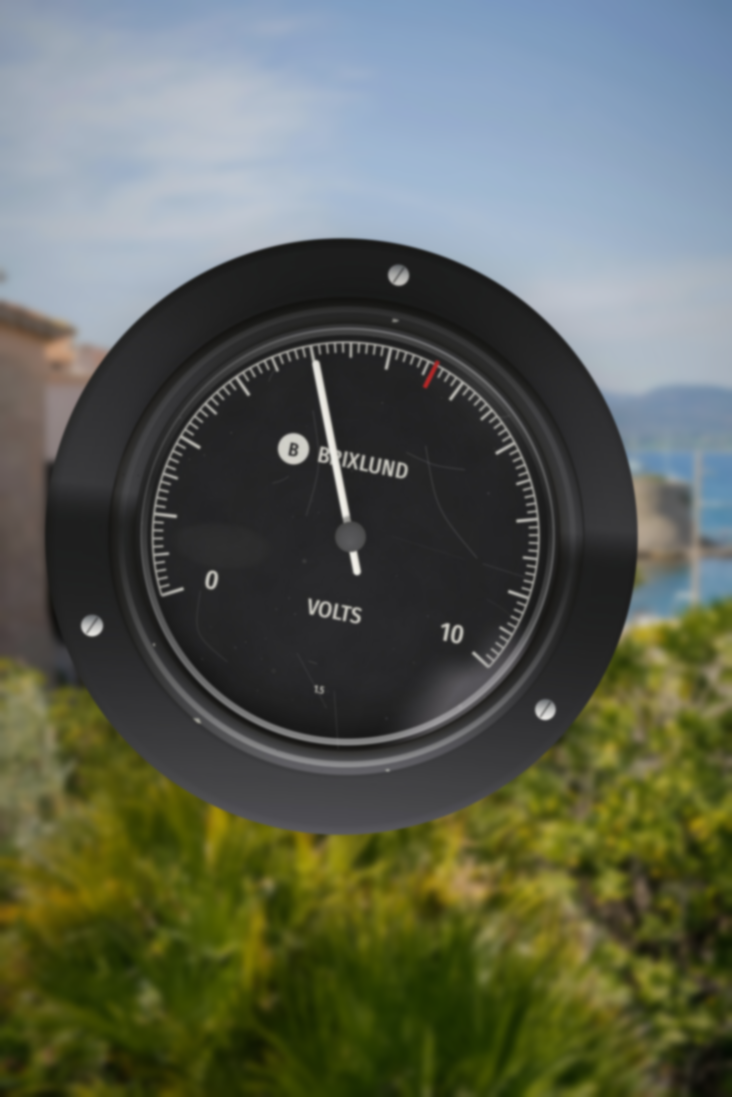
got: 4 V
